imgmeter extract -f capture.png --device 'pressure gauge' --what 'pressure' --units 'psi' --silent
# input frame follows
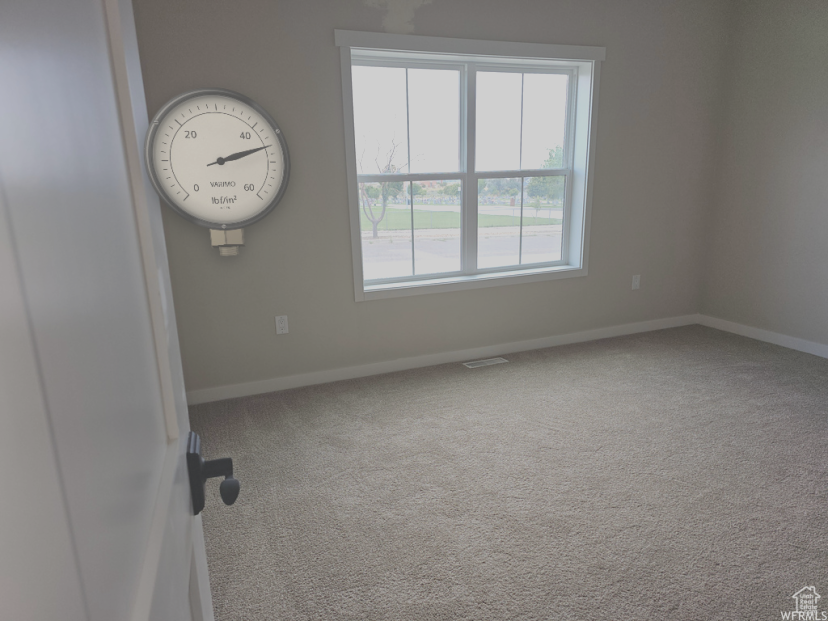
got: 46 psi
